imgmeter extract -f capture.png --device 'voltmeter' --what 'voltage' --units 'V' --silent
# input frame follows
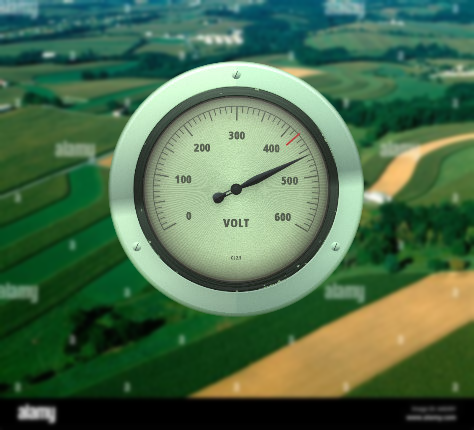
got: 460 V
